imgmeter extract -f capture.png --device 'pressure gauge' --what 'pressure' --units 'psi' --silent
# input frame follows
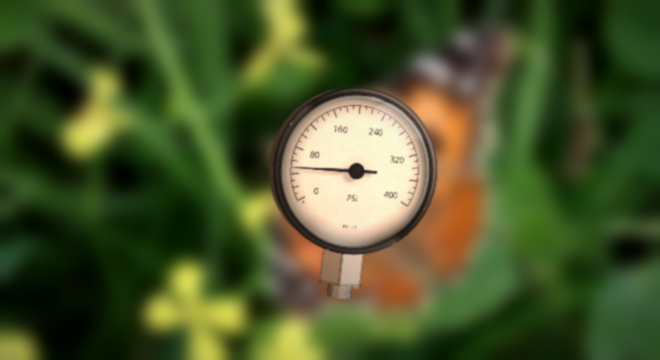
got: 50 psi
